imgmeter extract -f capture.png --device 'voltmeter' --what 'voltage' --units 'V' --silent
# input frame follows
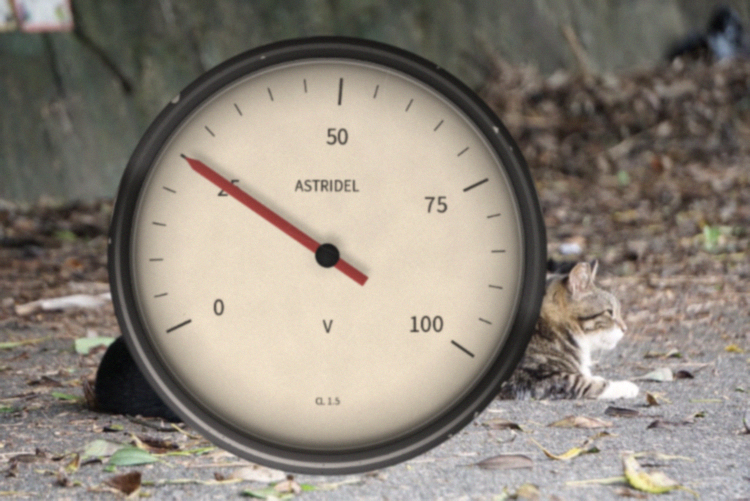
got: 25 V
